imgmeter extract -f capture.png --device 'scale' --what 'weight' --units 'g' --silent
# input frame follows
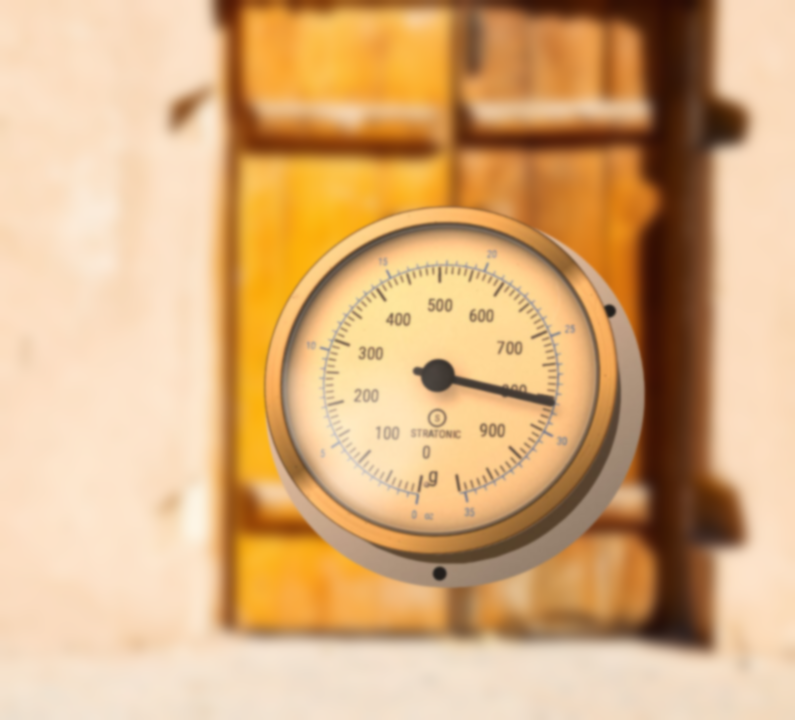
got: 810 g
